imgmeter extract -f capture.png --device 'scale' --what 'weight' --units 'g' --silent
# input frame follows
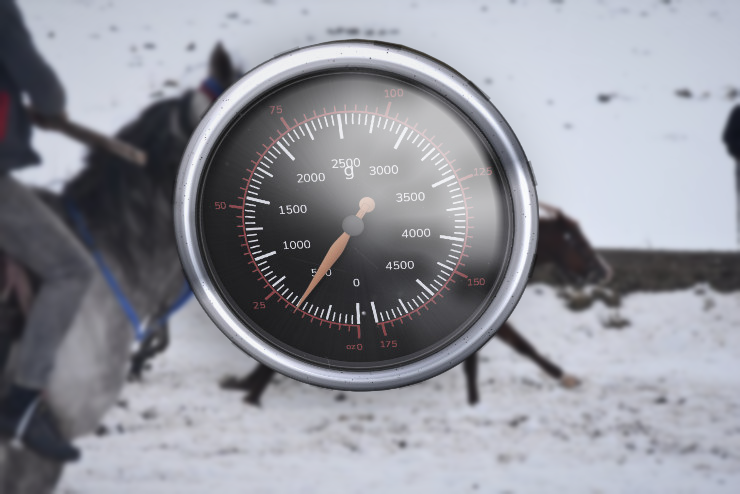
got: 500 g
